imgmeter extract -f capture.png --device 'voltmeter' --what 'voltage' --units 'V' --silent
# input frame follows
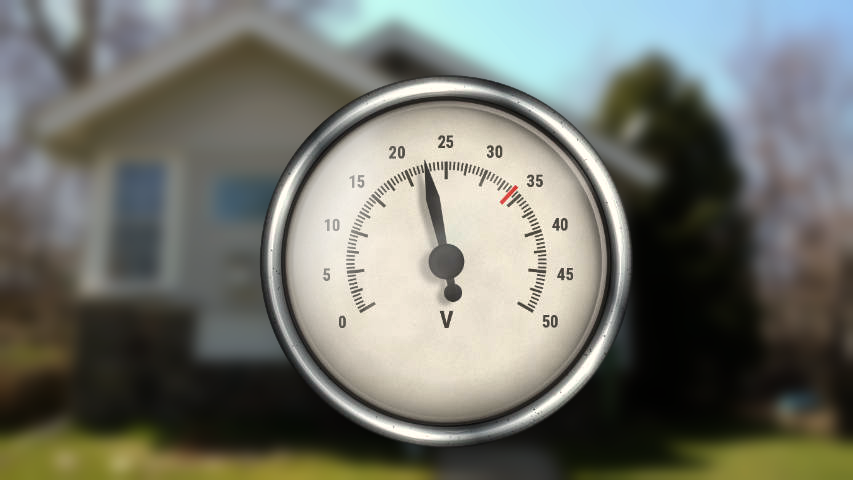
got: 22.5 V
